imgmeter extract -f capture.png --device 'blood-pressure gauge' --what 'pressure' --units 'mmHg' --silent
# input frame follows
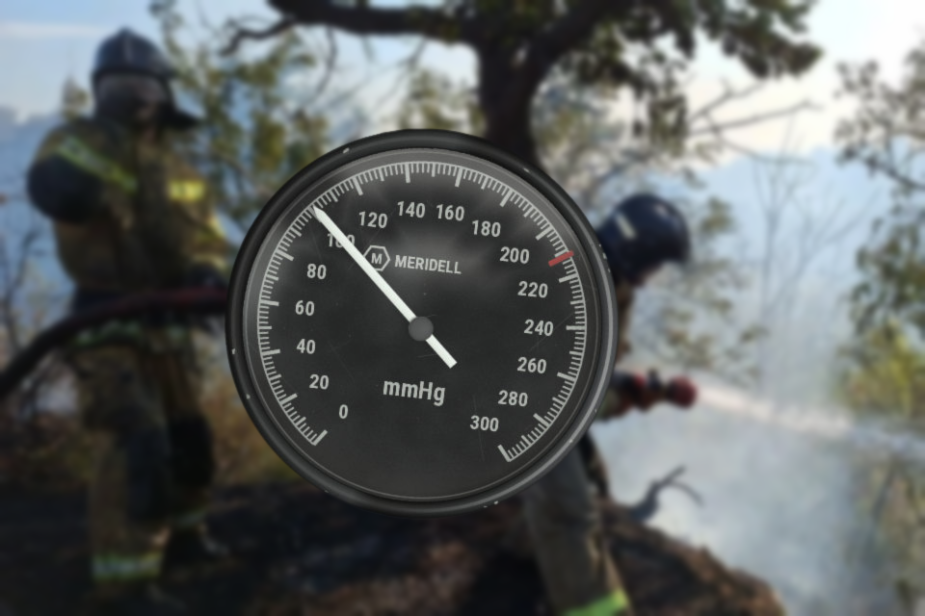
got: 102 mmHg
